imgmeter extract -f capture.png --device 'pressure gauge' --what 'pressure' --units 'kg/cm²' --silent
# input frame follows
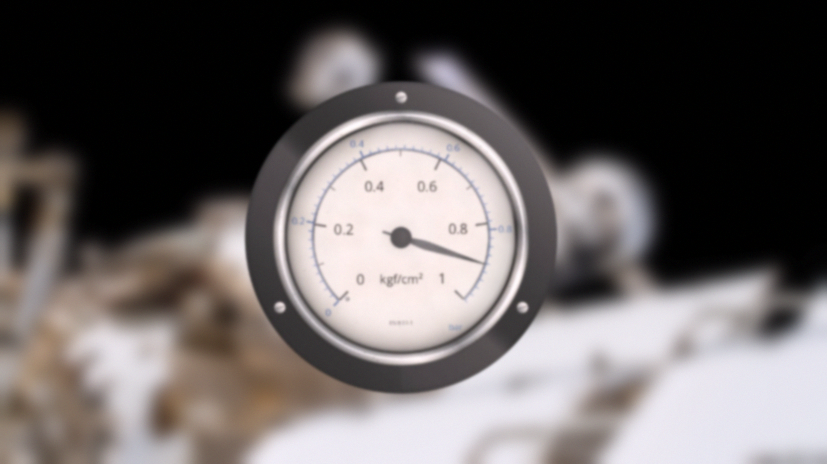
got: 0.9 kg/cm²
